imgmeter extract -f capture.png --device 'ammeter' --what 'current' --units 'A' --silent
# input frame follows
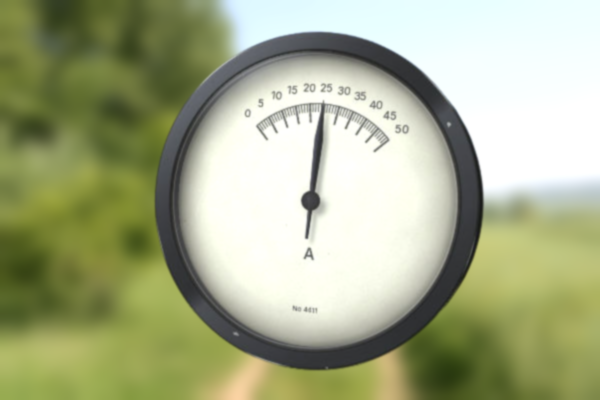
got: 25 A
